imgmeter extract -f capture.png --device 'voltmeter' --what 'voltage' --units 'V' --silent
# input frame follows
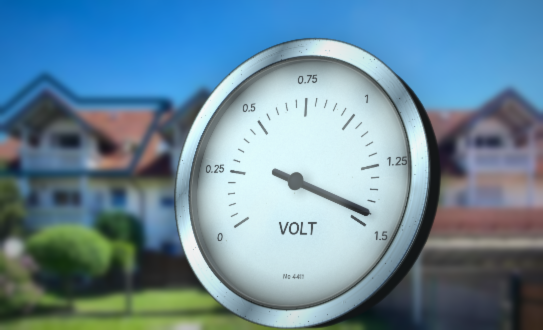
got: 1.45 V
